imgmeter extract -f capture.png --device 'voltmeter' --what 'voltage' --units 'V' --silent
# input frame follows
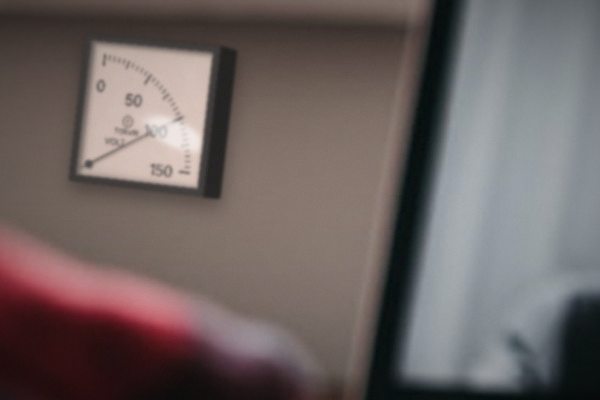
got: 100 V
